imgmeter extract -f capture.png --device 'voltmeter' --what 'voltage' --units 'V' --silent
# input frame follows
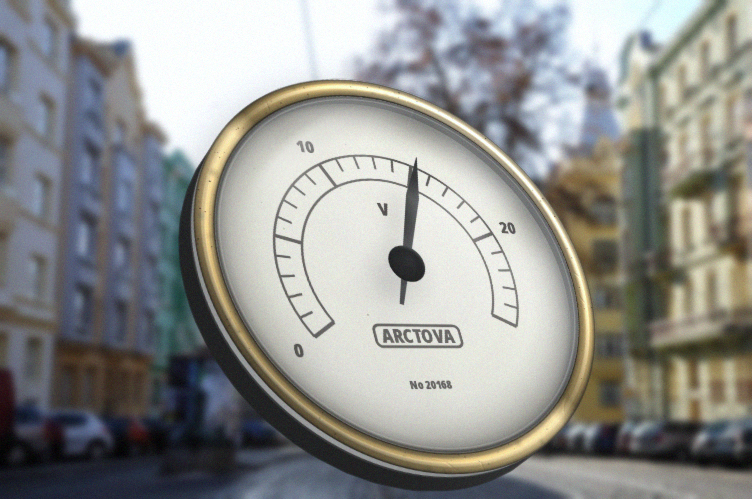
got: 15 V
